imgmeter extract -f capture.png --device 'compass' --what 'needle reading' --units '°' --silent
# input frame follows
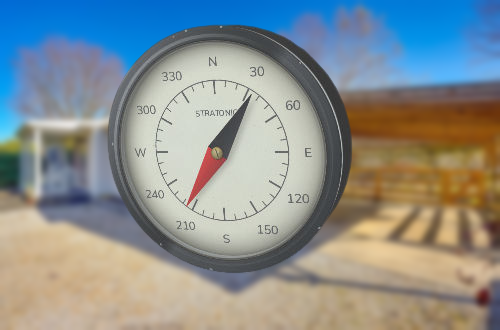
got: 215 °
